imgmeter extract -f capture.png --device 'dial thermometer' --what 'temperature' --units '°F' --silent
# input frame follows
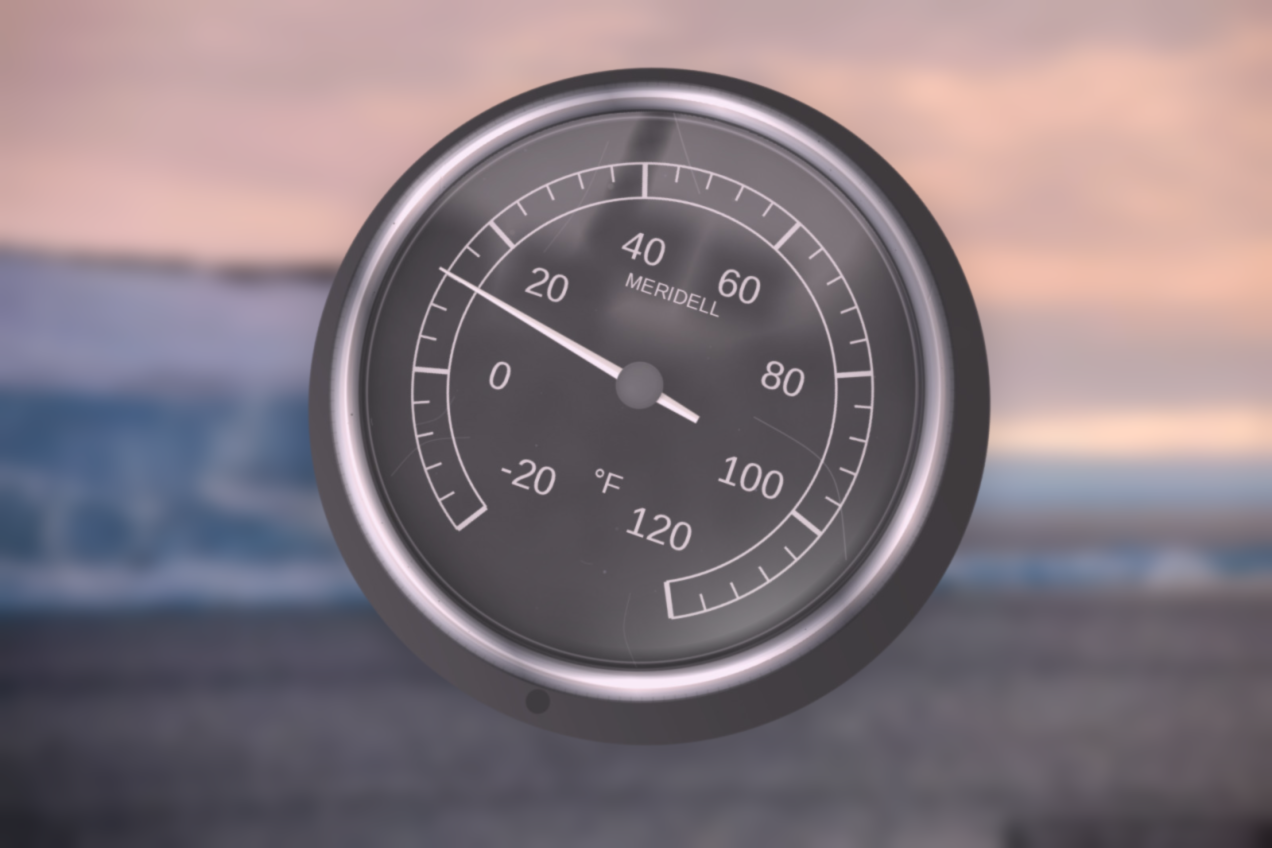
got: 12 °F
